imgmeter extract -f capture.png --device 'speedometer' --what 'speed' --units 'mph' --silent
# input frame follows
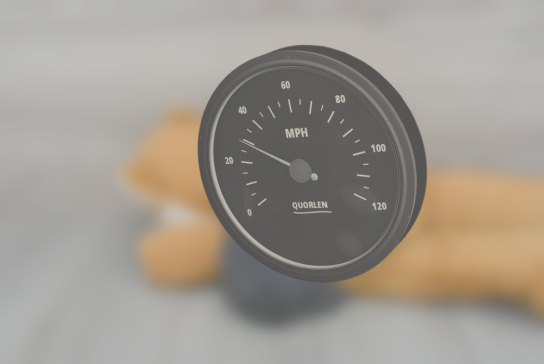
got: 30 mph
